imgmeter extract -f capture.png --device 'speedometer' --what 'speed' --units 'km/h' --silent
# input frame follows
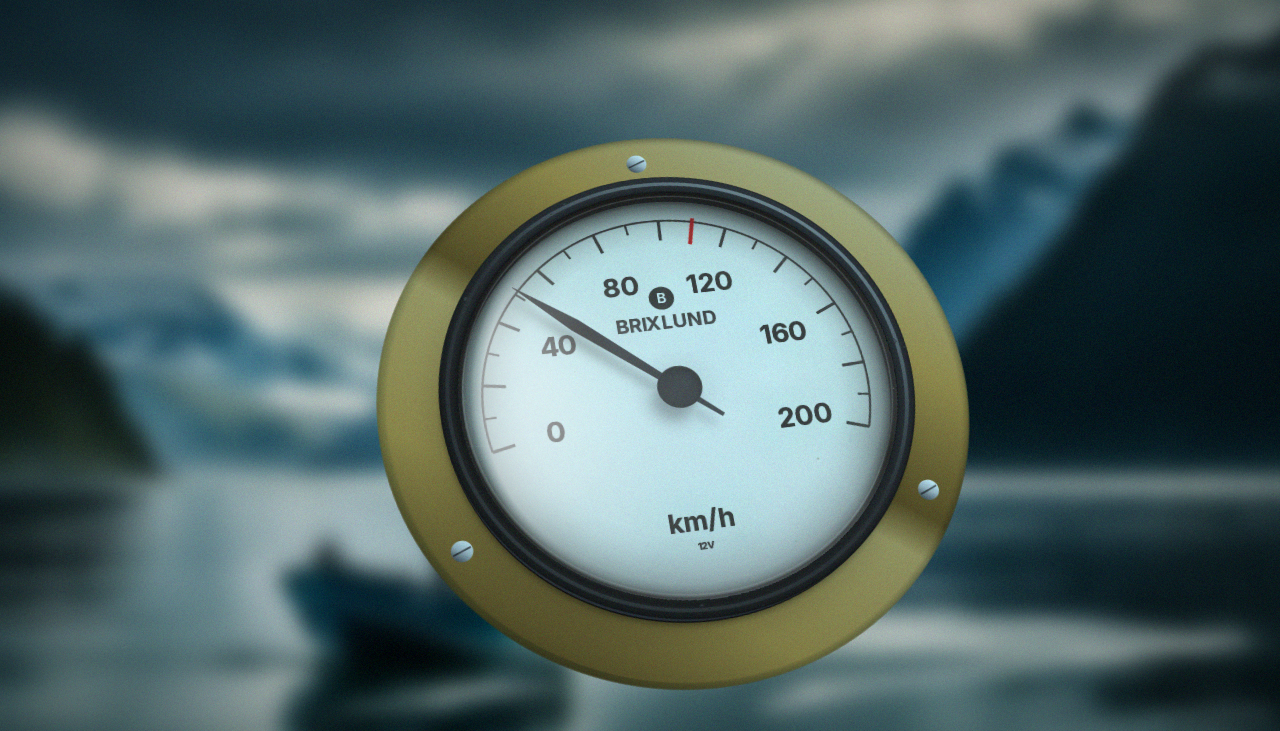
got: 50 km/h
